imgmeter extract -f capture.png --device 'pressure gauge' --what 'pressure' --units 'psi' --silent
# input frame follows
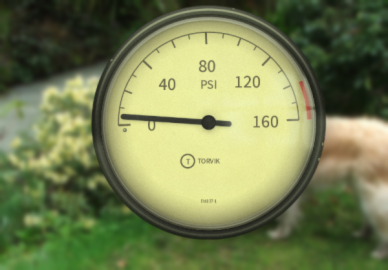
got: 5 psi
